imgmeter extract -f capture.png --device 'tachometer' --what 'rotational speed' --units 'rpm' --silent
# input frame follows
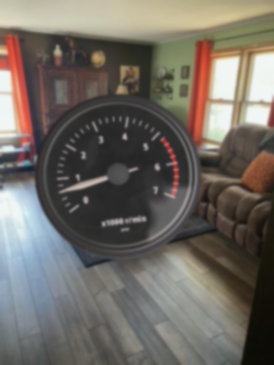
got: 600 rpm
